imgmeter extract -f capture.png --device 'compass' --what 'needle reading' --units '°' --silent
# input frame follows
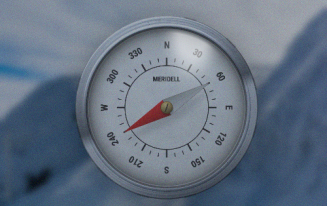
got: 240 °
